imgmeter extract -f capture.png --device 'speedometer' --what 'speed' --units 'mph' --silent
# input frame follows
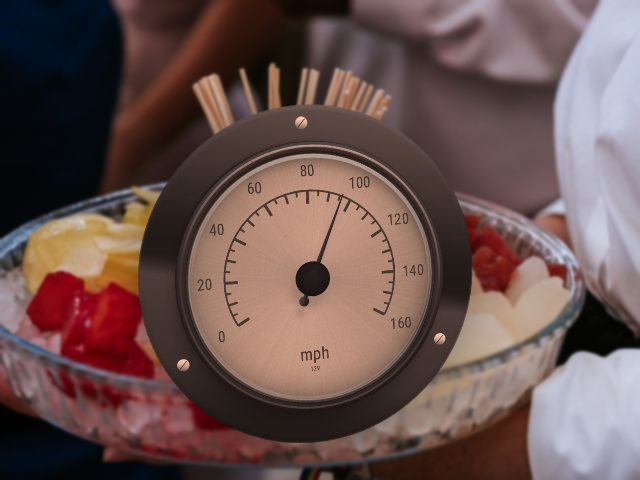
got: 95 mph
